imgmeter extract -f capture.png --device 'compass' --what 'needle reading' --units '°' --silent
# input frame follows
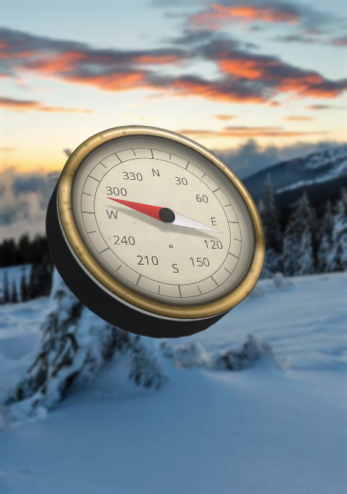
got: 285 °
